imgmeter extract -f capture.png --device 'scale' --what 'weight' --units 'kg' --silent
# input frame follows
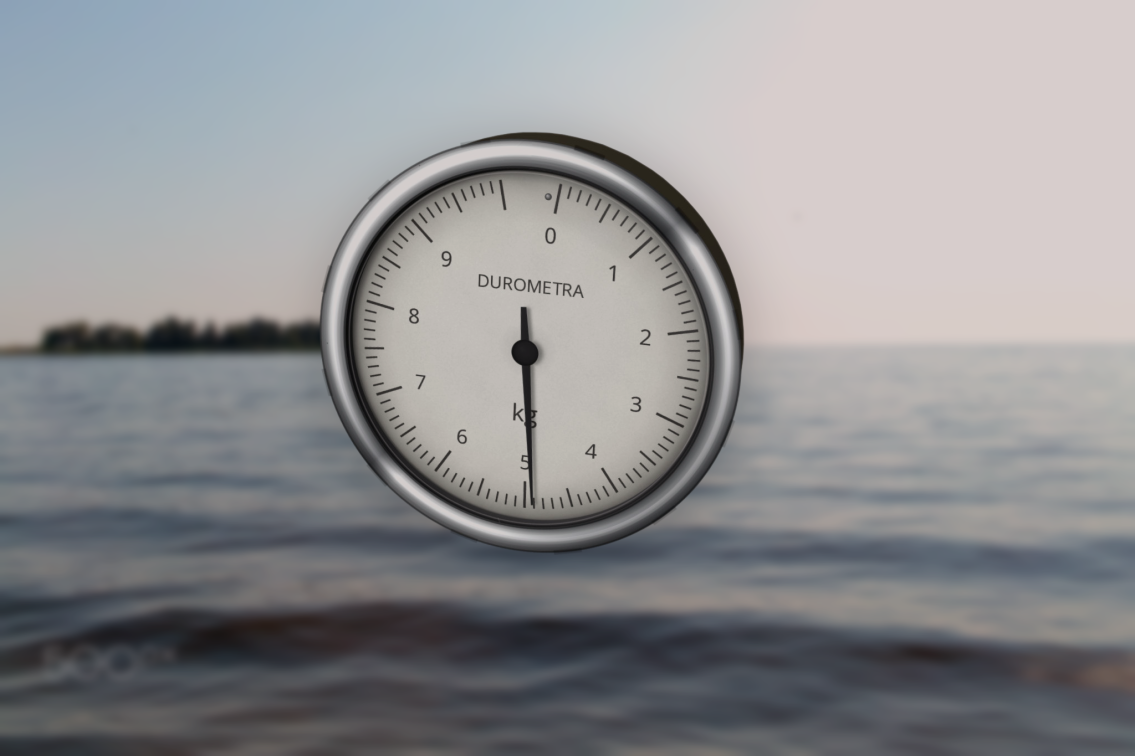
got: 4.9 kg
